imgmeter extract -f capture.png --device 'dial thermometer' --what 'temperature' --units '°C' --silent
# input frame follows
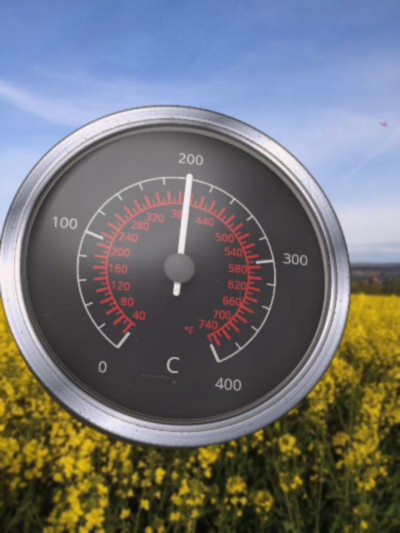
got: 200 °C
